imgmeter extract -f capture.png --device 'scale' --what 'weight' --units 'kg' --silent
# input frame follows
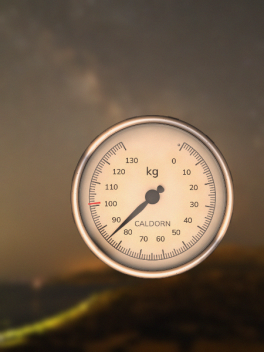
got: 85 kg
